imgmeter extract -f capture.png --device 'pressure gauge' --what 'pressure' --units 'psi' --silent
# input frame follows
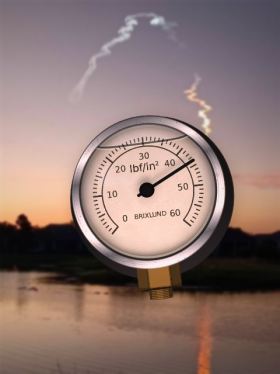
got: 44 psi
